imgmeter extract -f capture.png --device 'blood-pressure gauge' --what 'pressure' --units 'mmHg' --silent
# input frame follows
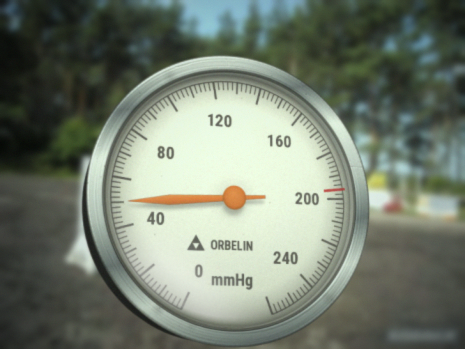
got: 50 mmHg
